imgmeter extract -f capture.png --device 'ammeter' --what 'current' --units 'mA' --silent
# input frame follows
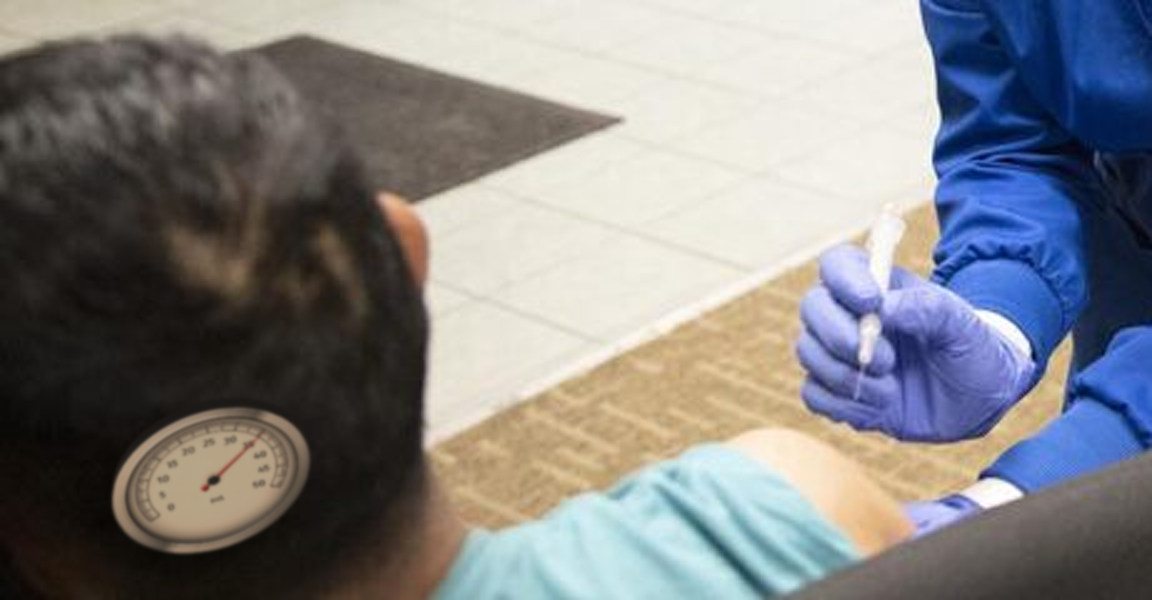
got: 35 mA
